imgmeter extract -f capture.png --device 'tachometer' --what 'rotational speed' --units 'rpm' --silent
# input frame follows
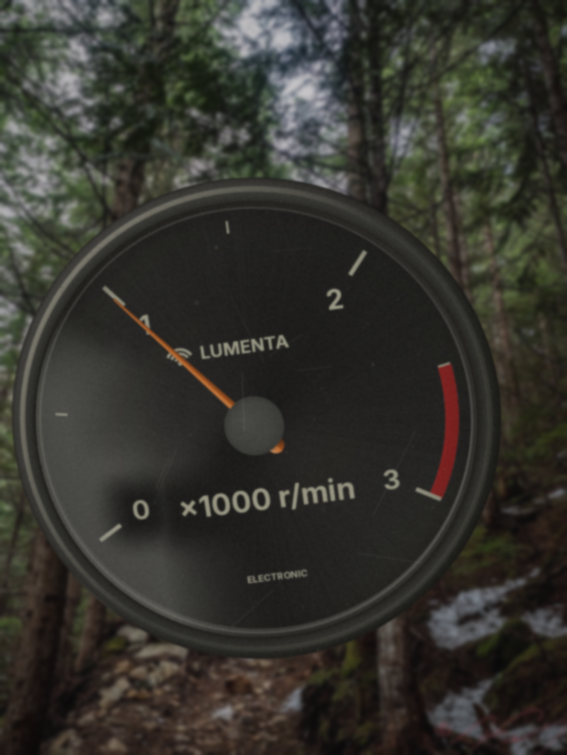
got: 1000 rpm
